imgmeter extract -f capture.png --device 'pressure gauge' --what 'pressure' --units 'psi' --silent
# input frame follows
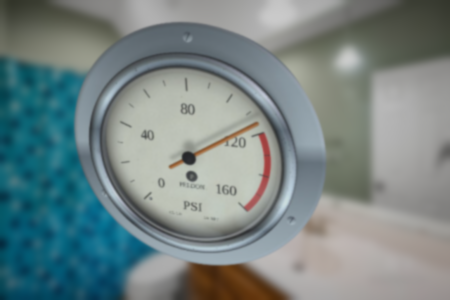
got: 115 psi
